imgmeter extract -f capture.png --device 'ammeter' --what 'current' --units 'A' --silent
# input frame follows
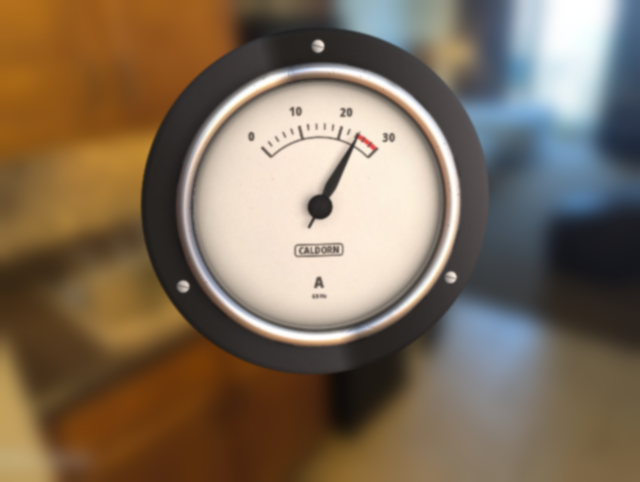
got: 24 A
